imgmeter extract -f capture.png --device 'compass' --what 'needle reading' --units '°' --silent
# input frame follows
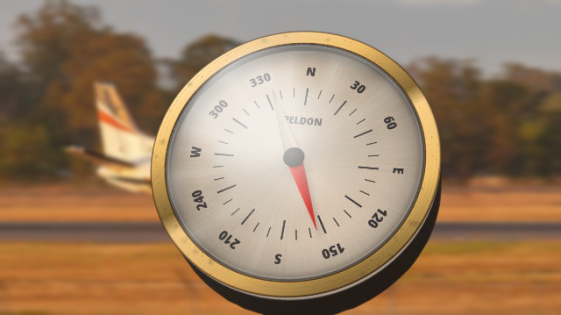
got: 155 °
